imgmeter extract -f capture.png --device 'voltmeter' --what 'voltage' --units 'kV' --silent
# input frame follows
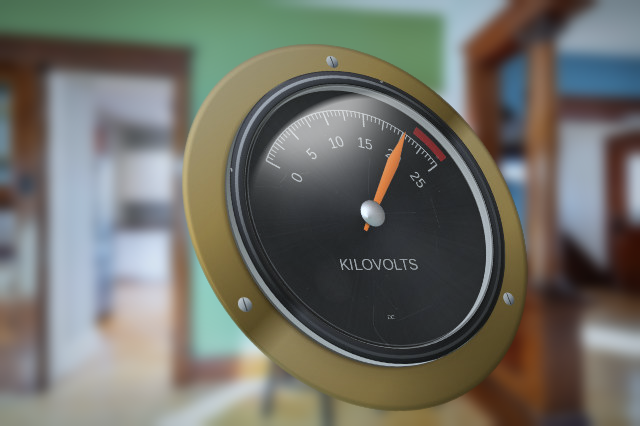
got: 20 kV
